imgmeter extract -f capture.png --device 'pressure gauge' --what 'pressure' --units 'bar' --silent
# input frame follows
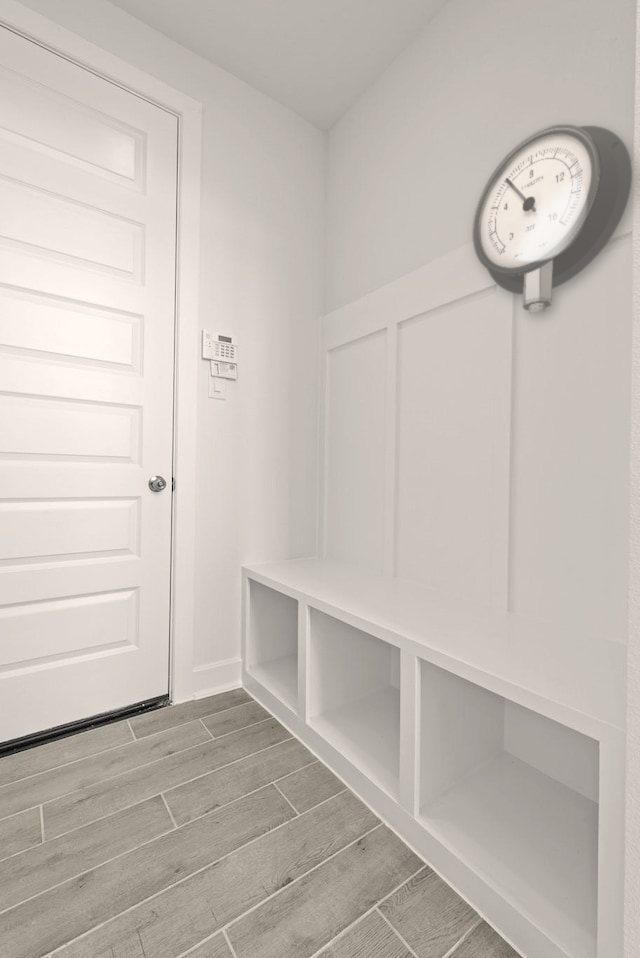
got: 6 bar
